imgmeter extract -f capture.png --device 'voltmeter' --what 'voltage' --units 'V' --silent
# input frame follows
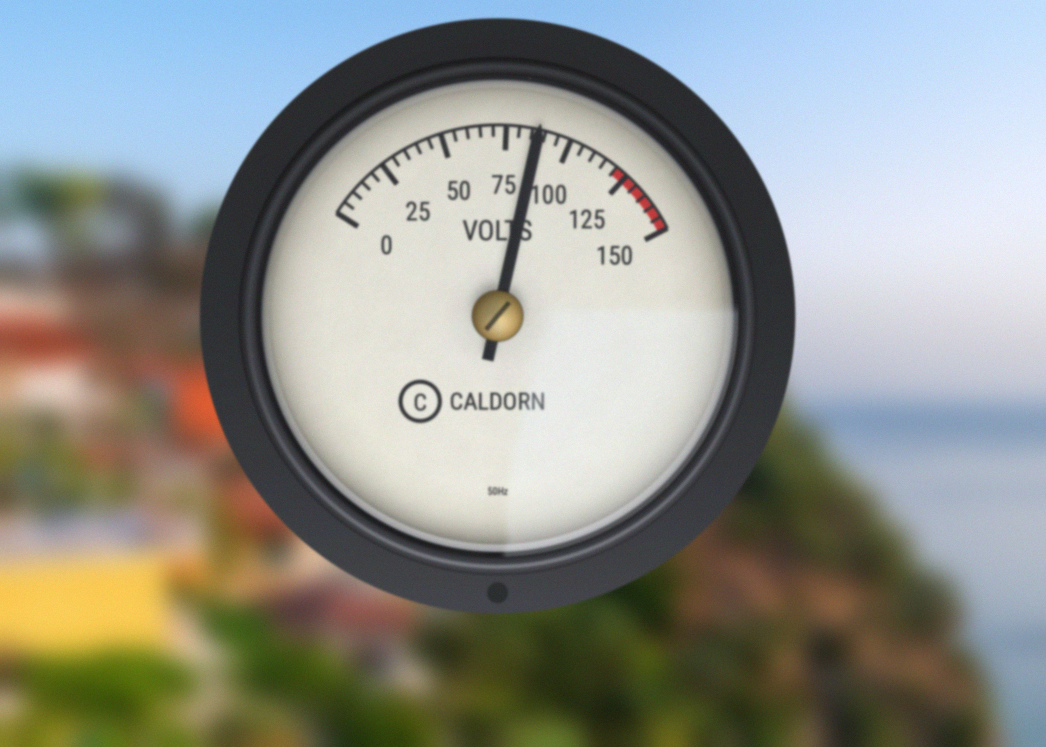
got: 87.5 V
